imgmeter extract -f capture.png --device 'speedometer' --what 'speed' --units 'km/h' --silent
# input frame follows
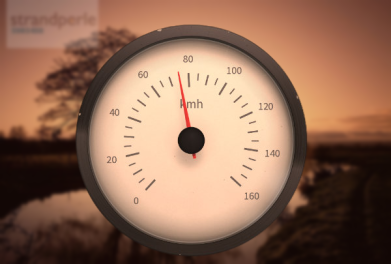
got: 75 km/h
